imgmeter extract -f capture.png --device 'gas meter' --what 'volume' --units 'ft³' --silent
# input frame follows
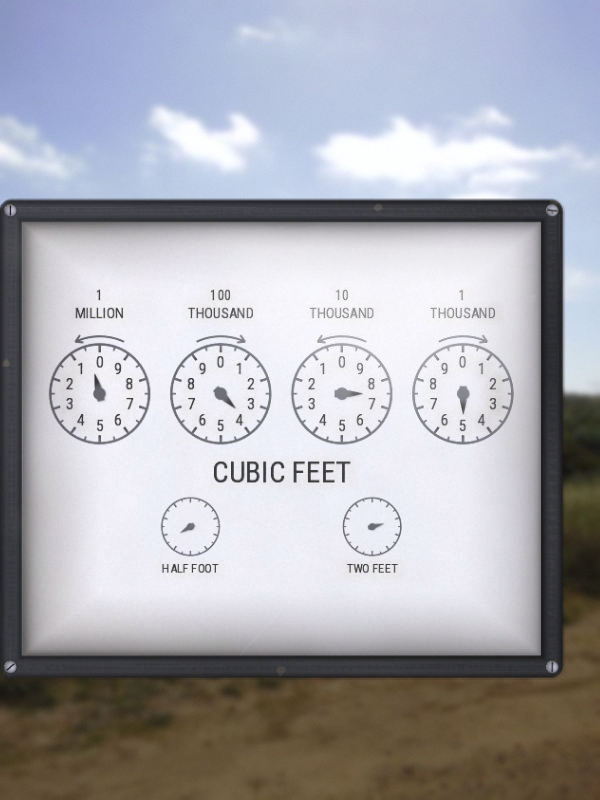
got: 37500 ft³
